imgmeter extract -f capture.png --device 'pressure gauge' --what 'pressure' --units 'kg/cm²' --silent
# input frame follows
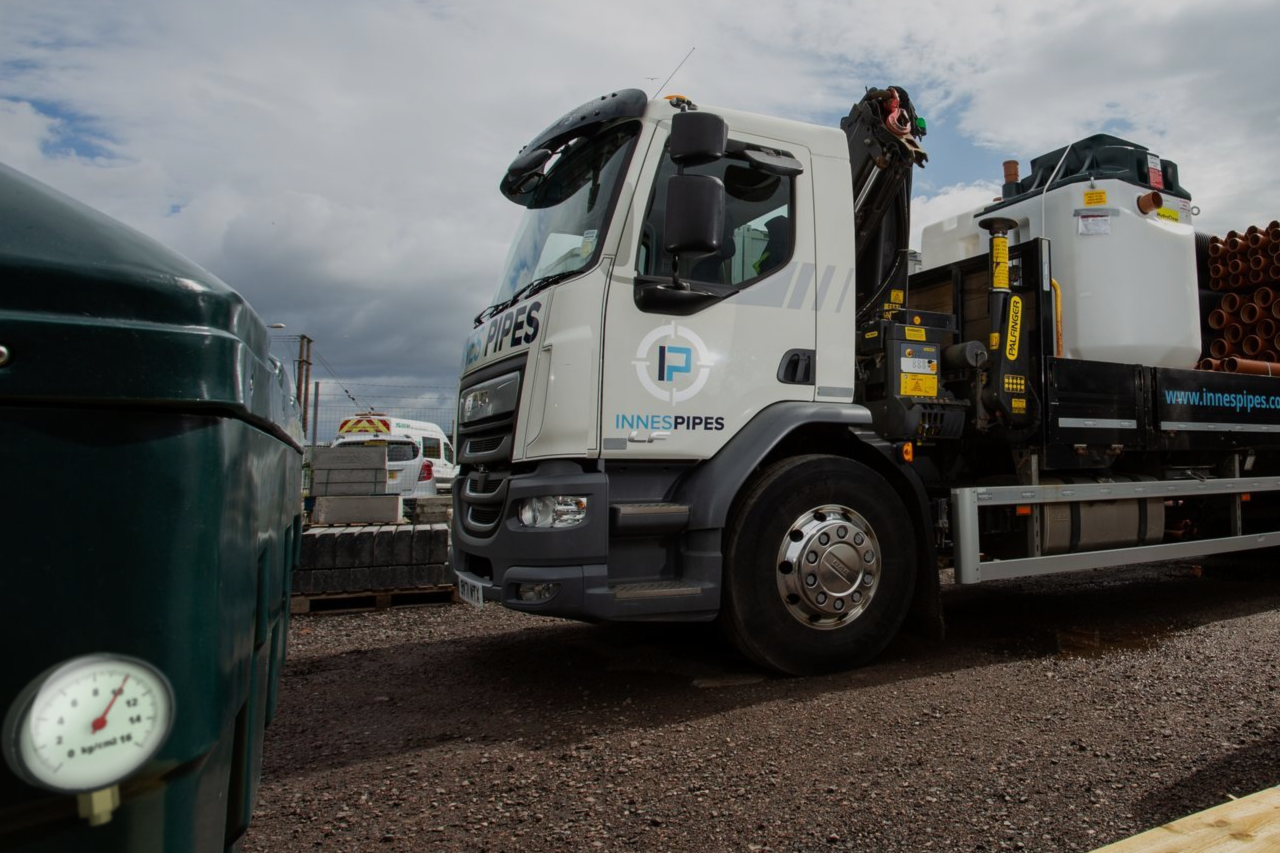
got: 10 kg/cm²
